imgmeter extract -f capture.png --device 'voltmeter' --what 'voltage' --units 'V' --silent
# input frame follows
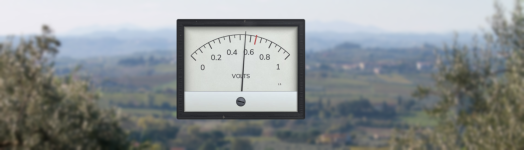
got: 0.55 V
